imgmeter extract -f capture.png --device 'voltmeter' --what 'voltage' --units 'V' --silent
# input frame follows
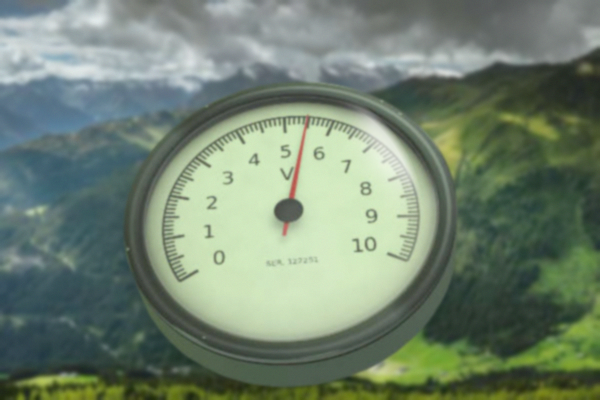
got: 5.5 V
